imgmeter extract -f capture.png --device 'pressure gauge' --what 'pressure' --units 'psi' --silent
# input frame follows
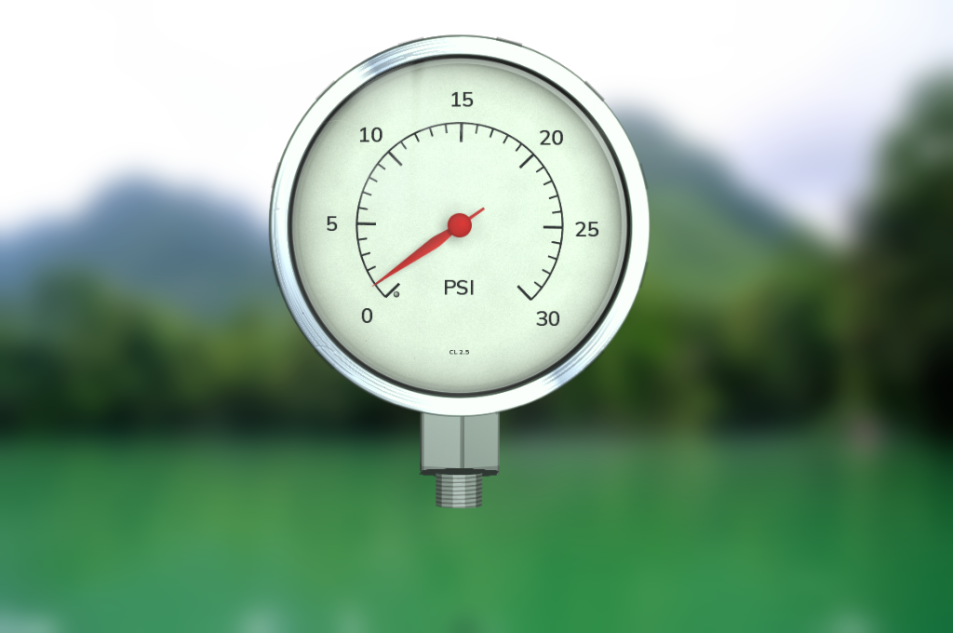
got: 1 psi
